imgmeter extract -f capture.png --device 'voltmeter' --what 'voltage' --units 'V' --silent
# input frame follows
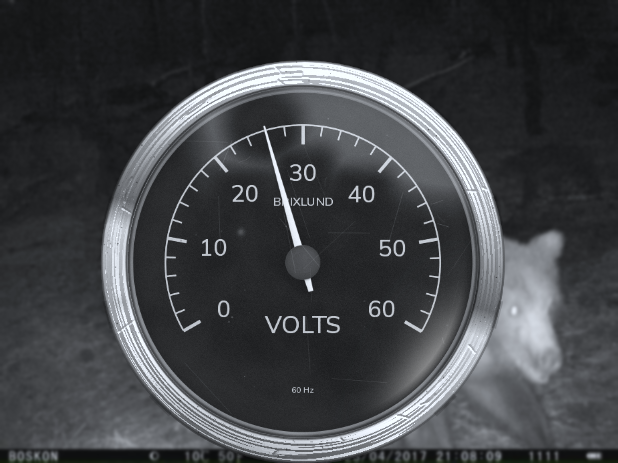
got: 26 V
